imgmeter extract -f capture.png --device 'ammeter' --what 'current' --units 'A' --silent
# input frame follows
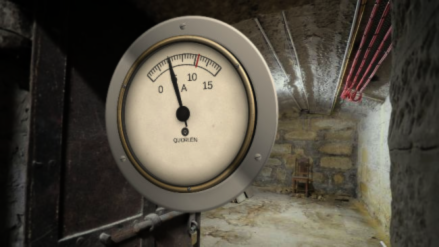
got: 5 A
